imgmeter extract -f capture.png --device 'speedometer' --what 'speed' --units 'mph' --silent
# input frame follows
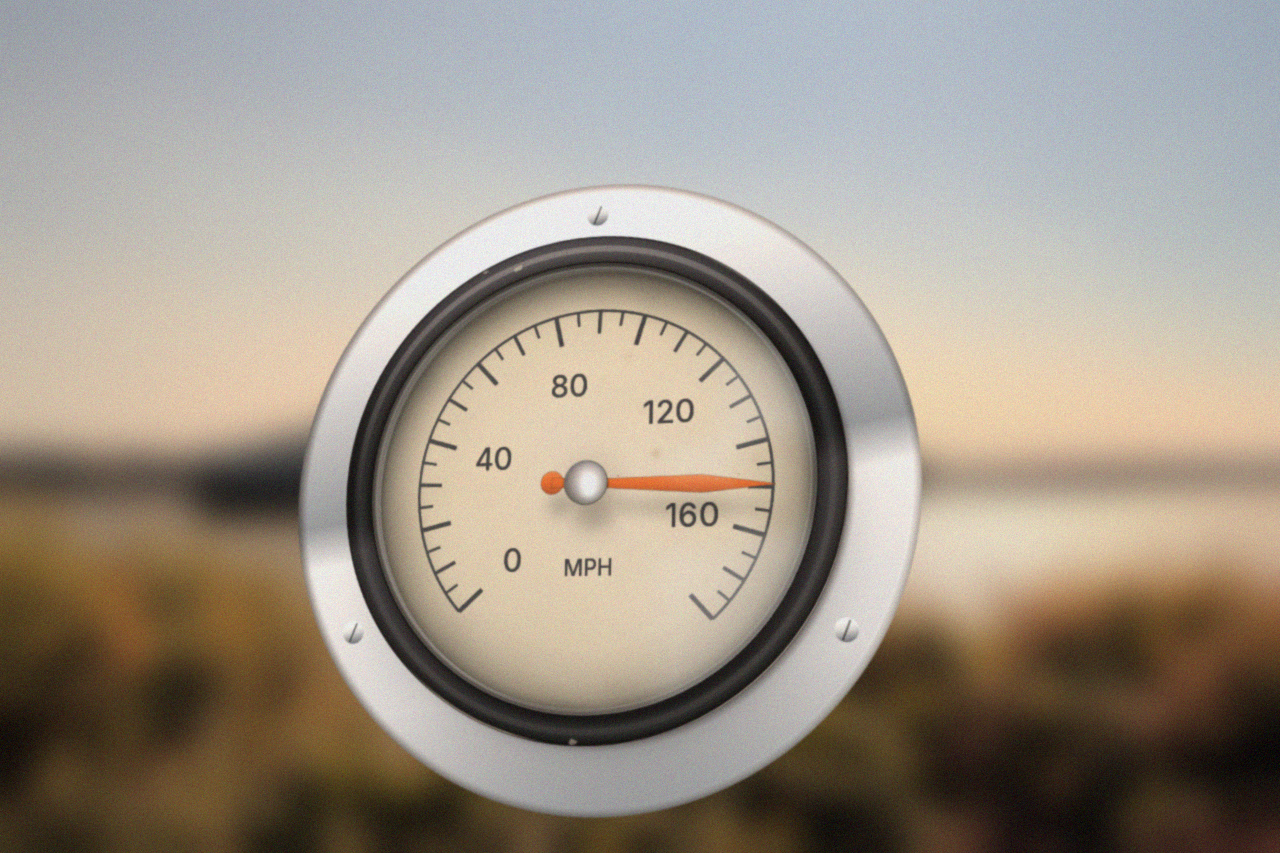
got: 150 mph
